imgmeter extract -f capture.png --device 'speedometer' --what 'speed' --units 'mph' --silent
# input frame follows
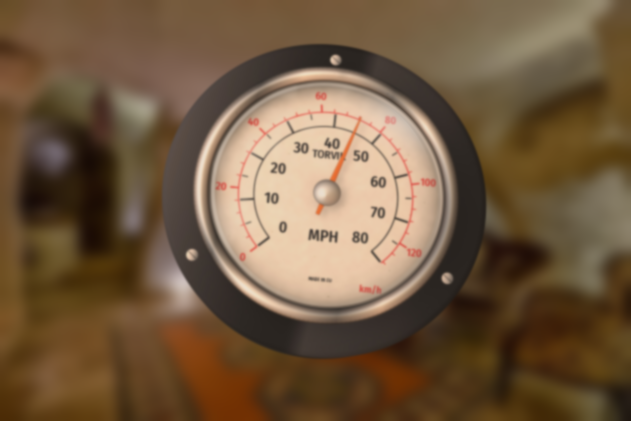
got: 45 mph
